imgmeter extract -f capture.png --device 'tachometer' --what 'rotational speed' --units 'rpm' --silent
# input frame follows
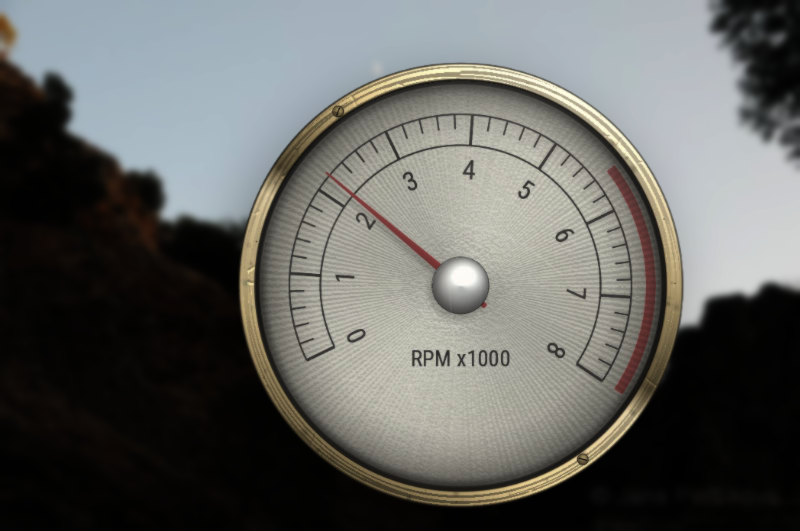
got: 2200 rpm
